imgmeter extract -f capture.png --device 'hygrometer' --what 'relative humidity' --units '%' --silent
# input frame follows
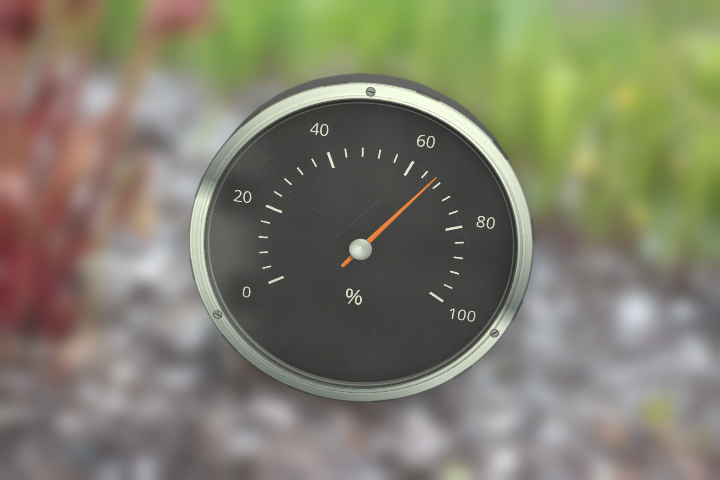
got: 66 %
